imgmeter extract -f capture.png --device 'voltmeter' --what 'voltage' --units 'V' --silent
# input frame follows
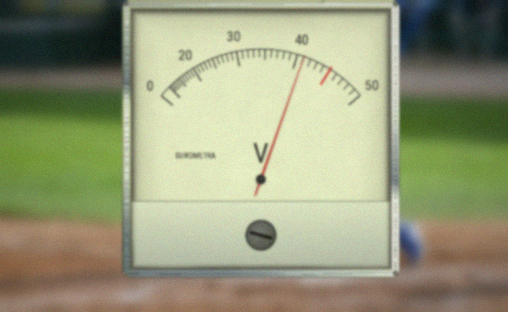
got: 41 V
